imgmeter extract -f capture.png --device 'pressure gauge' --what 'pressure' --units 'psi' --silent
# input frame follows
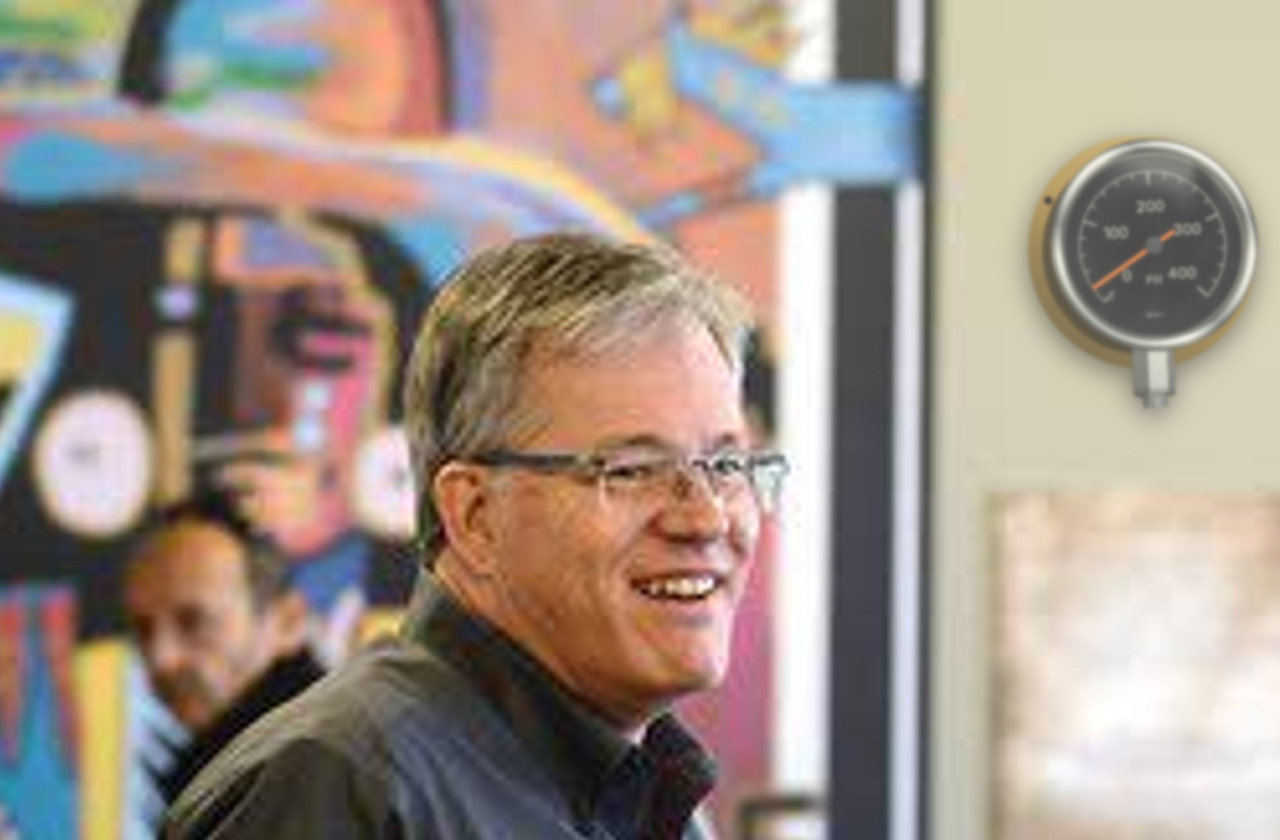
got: 20 psi
